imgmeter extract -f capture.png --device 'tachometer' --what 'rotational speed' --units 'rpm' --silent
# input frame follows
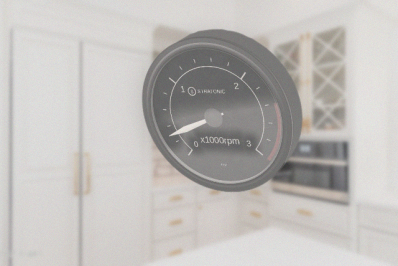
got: 300 rpm
